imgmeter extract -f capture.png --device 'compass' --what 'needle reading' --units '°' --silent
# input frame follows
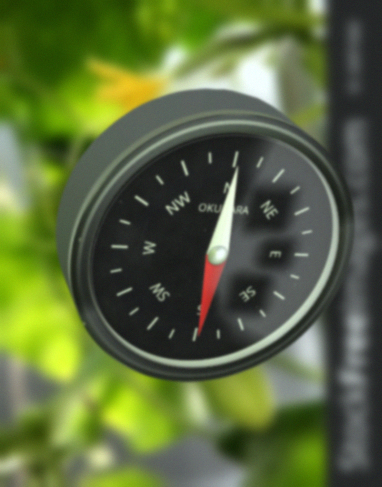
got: 180 °
